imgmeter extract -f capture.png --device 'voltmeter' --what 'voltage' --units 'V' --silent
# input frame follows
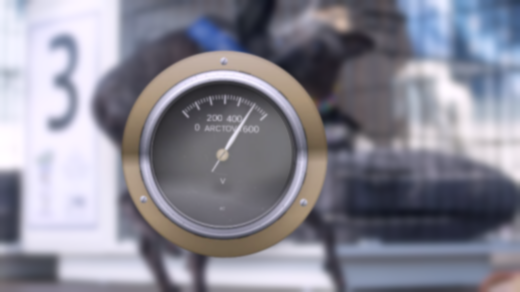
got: 500 V
